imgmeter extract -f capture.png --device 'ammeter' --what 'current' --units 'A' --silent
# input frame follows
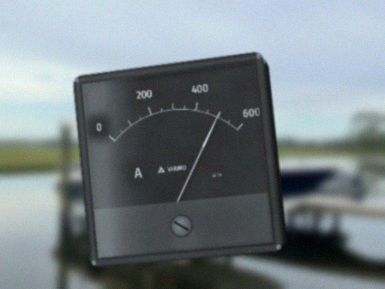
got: 500 A
